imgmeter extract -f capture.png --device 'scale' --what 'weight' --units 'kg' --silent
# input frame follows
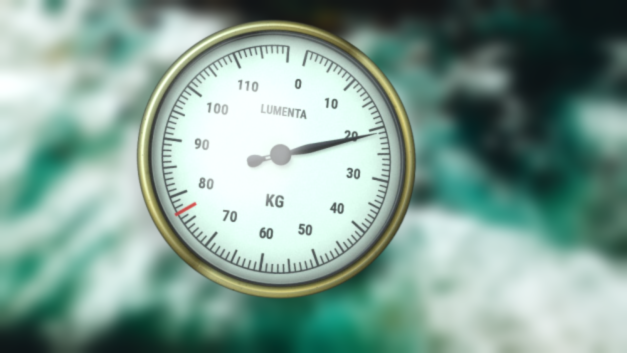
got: 21 kg
